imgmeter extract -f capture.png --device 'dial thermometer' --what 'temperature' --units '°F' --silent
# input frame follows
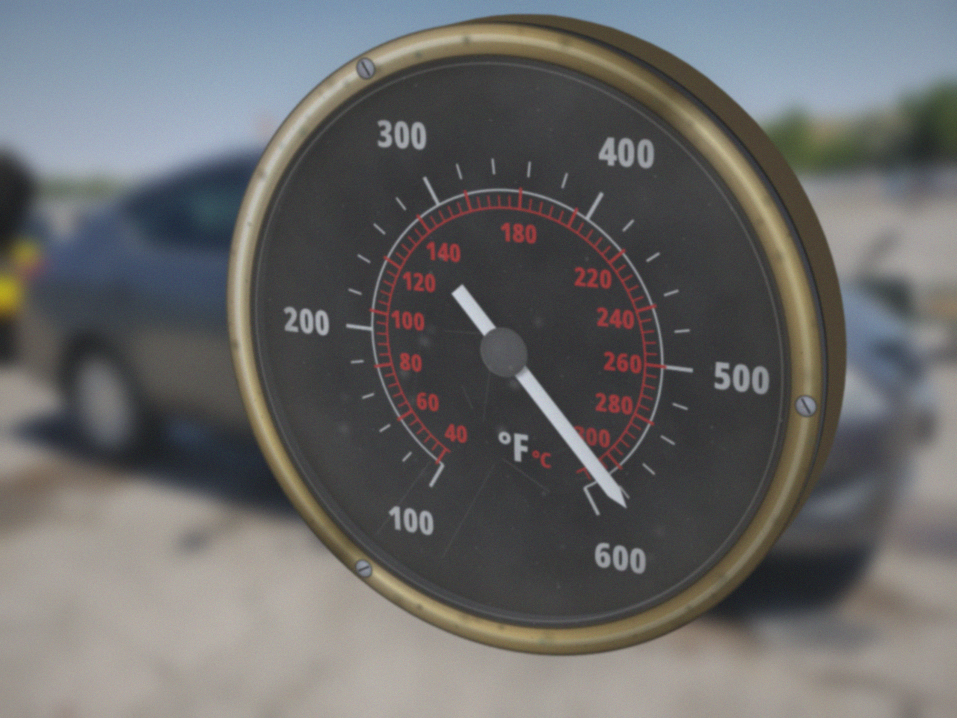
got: 580 °F
